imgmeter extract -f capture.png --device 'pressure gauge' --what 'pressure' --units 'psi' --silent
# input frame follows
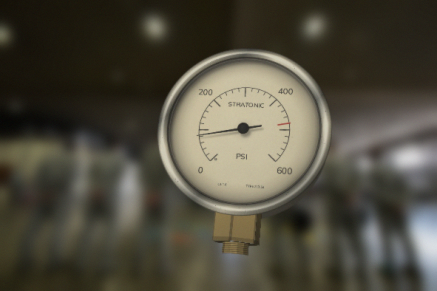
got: 80 psi
